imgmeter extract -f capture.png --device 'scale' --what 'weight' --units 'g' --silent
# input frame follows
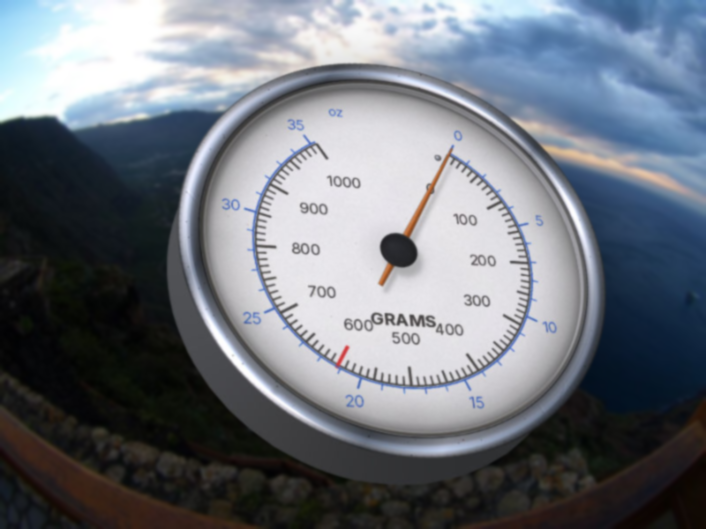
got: 0 g
